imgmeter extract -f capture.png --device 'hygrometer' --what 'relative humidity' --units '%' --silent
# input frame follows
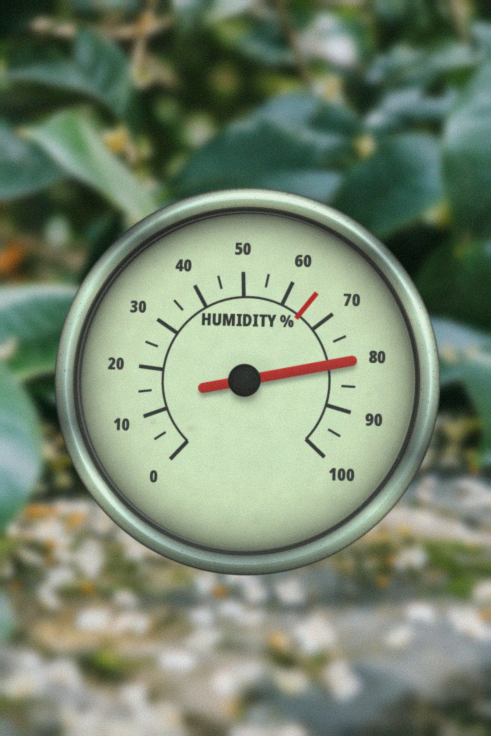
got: 80 %
